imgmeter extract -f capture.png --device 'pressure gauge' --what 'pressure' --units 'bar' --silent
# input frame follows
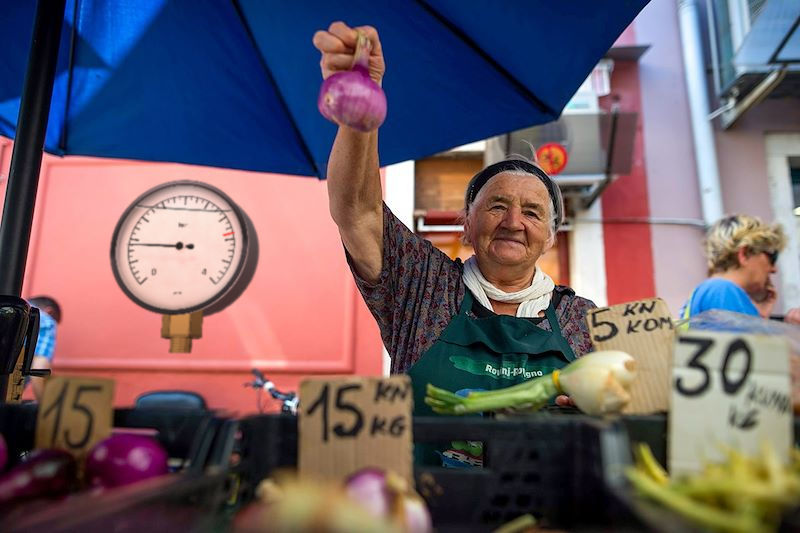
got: 0.7 bar
